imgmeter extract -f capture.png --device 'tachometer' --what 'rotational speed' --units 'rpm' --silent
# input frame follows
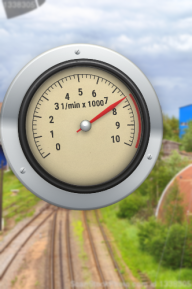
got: 7600 rpm
